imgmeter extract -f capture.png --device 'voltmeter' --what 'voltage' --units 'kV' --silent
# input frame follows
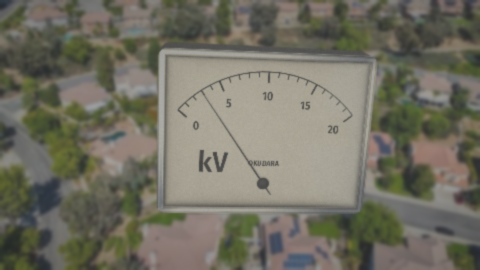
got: 3 kV
